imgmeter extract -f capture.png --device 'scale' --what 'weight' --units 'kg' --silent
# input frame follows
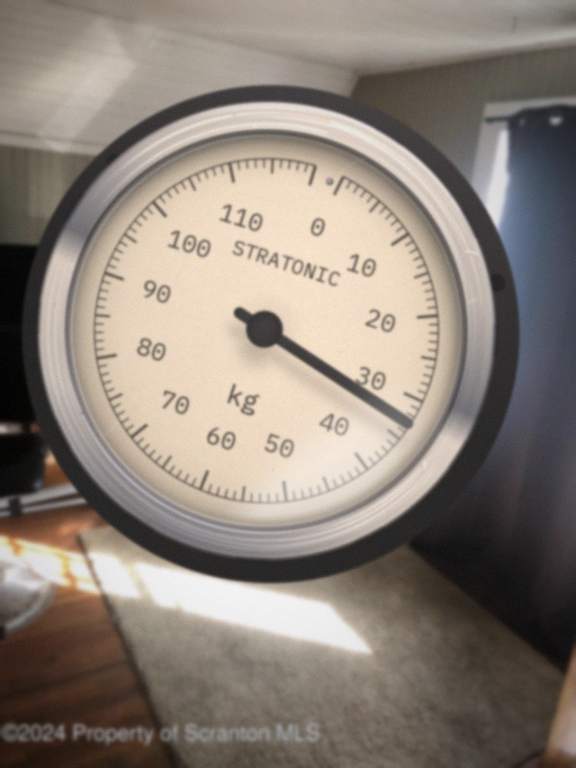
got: 33 kg
